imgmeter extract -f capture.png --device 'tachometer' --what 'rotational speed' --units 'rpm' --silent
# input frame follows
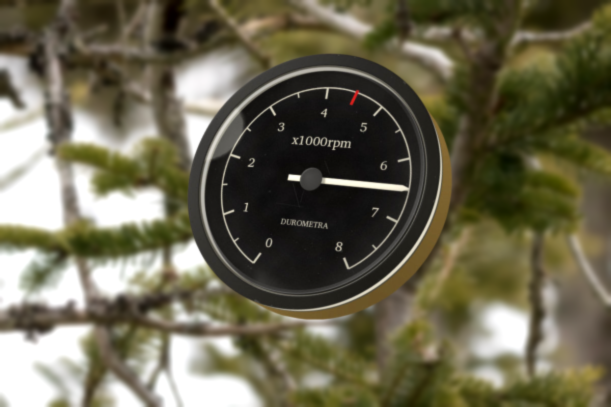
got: 6500 rpm
